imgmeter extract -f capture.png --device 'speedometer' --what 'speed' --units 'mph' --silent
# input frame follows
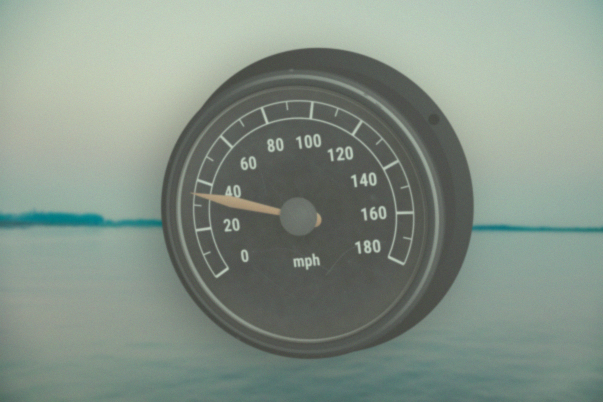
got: 35 mph
